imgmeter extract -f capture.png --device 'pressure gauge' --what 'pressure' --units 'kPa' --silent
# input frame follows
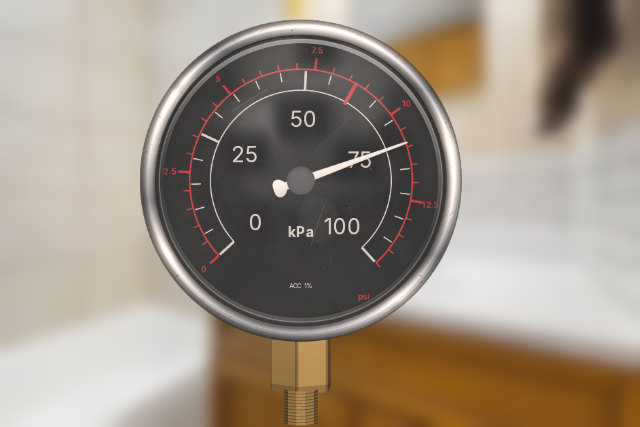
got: 75 kPa
